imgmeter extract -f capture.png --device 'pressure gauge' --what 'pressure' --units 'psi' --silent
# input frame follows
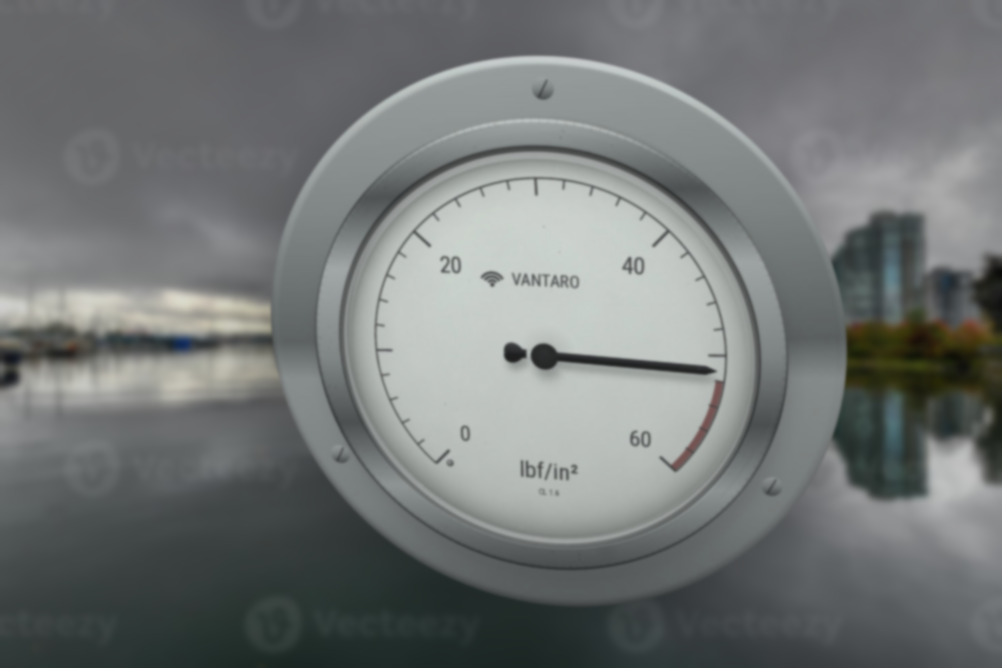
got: 51 psi
